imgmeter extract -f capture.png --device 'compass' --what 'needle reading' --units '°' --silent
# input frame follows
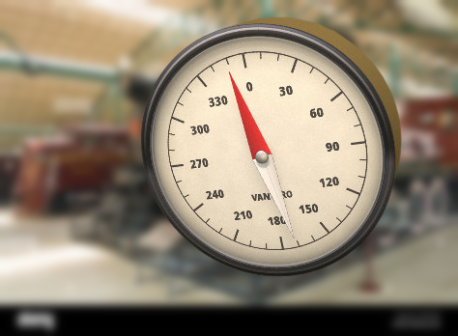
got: 350 °
